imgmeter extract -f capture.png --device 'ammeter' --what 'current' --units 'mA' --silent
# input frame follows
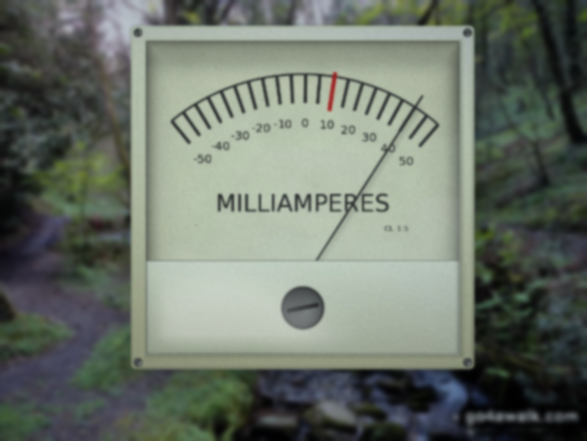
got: 40 mA
